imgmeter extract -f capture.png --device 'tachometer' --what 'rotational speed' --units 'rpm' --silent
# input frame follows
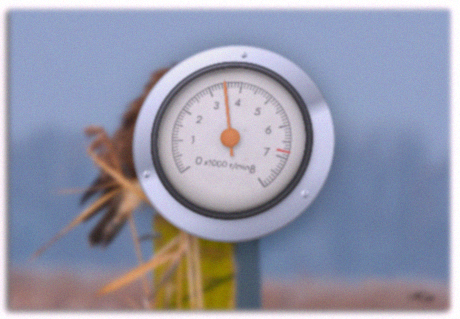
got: 3500 rpm
